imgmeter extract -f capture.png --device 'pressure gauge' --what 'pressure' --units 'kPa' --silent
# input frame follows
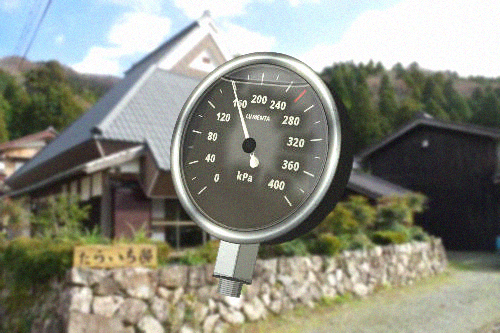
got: 160 kPa
